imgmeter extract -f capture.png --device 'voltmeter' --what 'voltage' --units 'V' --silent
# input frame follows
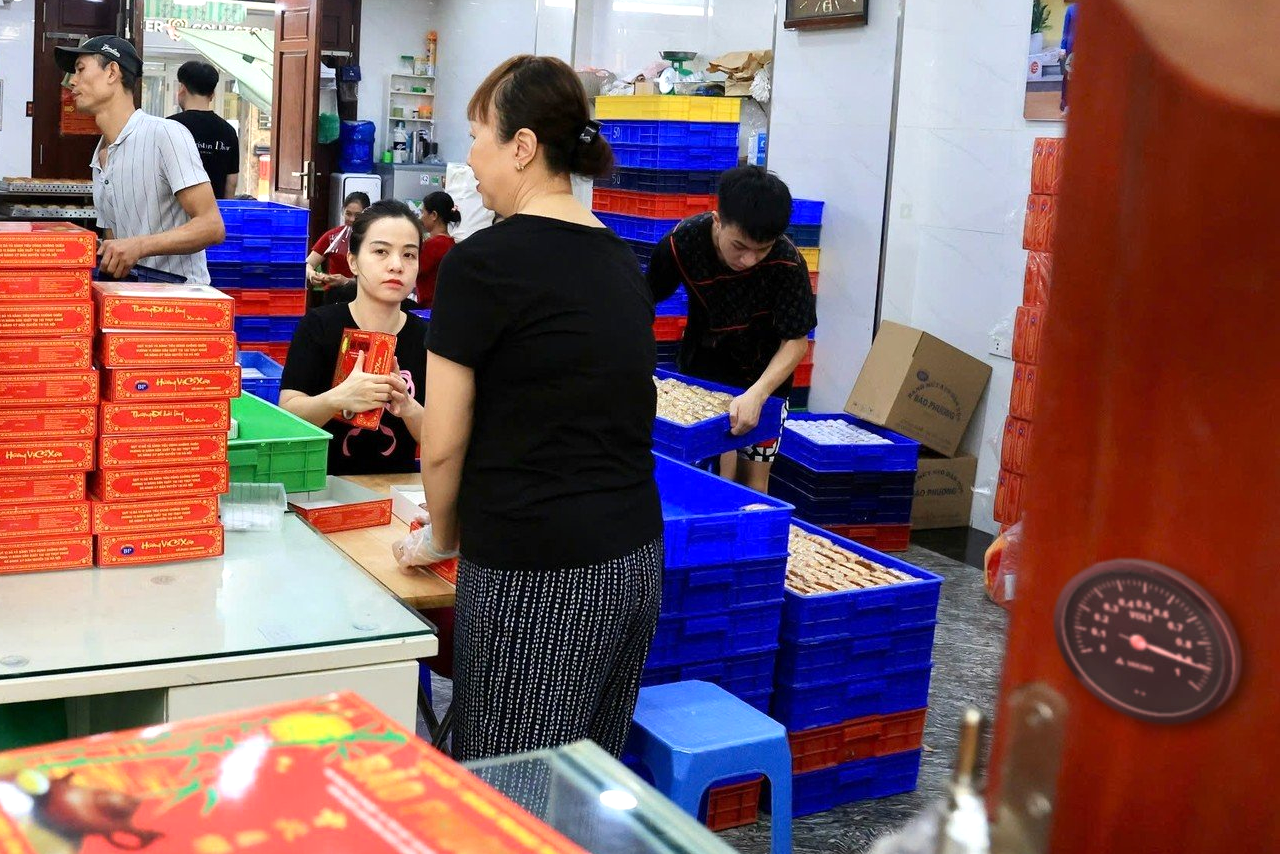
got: 0.9 V
